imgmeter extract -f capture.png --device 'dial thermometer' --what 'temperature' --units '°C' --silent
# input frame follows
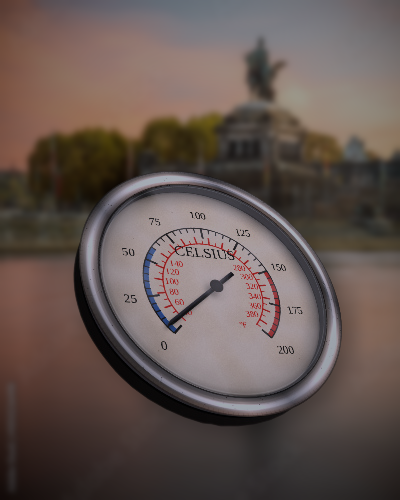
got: 5 °C
